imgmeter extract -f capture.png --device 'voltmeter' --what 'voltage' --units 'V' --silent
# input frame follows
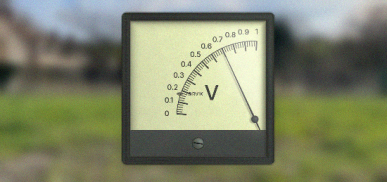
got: 0.7 V
